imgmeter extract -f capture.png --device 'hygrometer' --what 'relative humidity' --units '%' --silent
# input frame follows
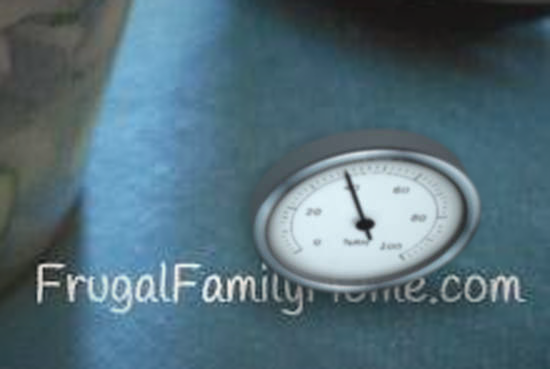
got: 40 %
